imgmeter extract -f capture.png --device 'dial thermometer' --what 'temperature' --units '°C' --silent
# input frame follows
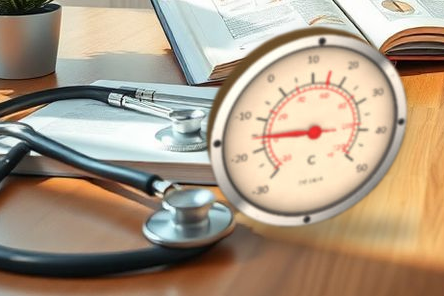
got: -15 °C
